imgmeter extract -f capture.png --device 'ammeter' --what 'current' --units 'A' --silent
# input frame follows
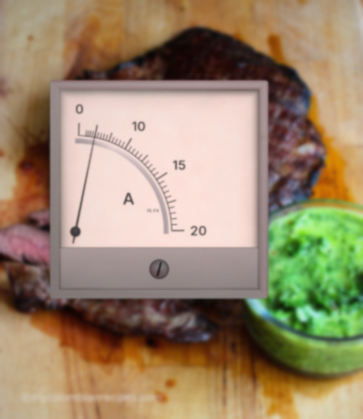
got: 5 A
